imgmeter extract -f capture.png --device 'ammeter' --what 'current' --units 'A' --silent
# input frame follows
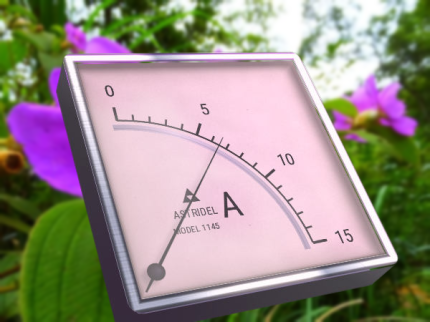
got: 6.5 A
